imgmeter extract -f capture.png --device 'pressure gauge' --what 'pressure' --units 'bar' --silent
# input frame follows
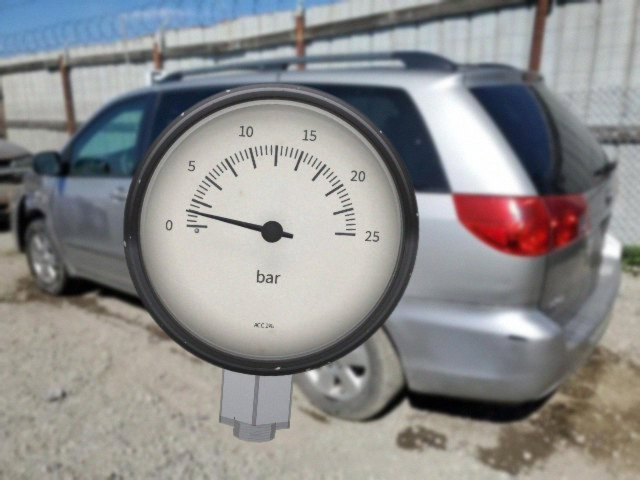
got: 1.5 bar
